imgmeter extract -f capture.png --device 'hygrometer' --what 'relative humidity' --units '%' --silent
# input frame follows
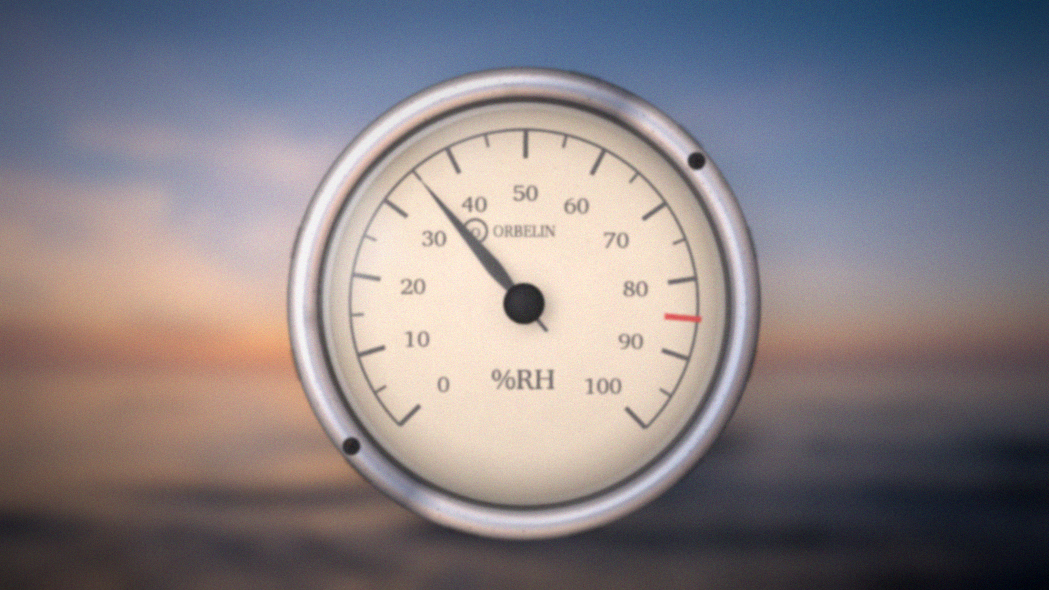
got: 35 %
